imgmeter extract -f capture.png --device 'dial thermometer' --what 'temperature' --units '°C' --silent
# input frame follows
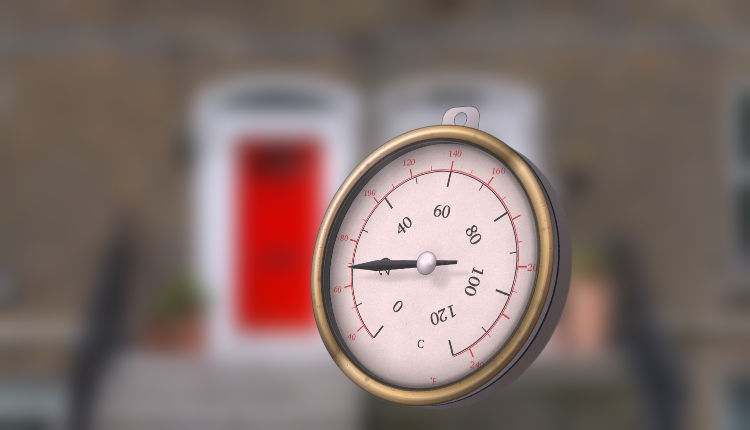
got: 20 °C
